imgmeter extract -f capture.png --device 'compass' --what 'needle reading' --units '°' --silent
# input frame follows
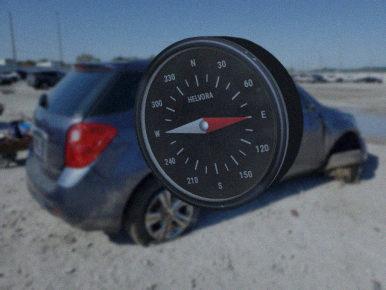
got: 90 °
